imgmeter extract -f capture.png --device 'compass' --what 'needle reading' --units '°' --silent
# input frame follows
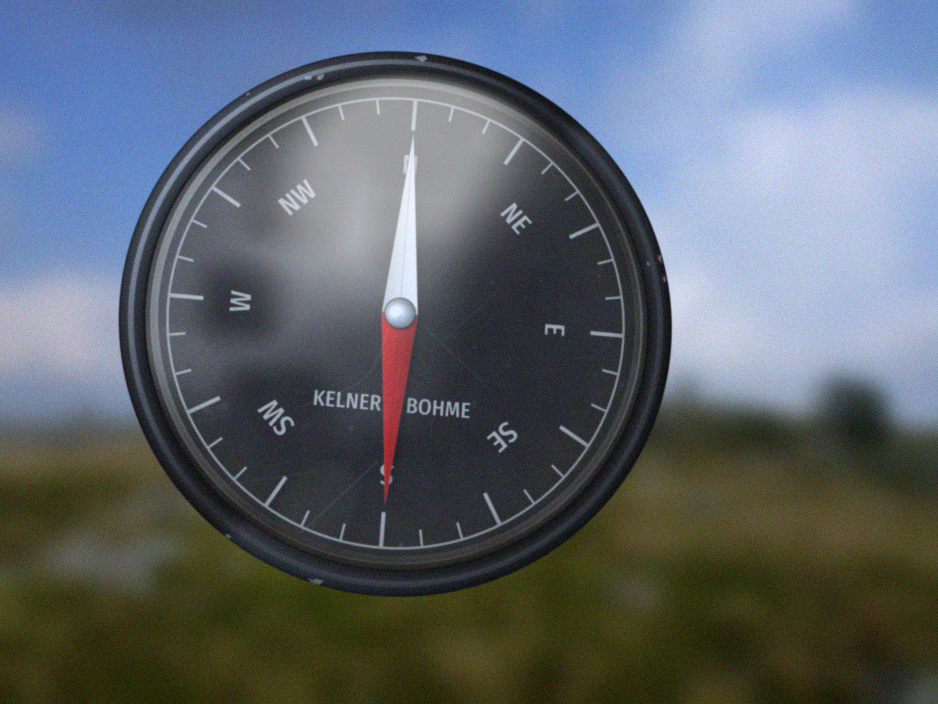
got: 180 °
